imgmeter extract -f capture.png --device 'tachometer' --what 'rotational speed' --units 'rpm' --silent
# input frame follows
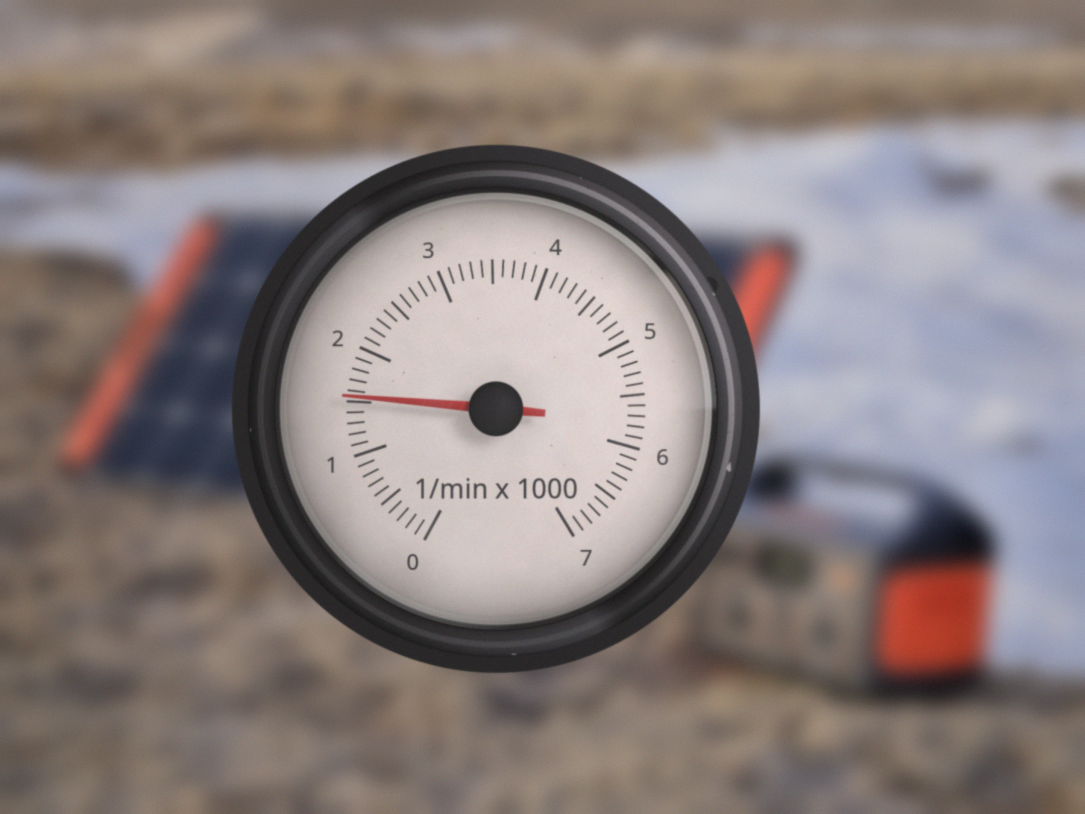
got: 1550 rpm
